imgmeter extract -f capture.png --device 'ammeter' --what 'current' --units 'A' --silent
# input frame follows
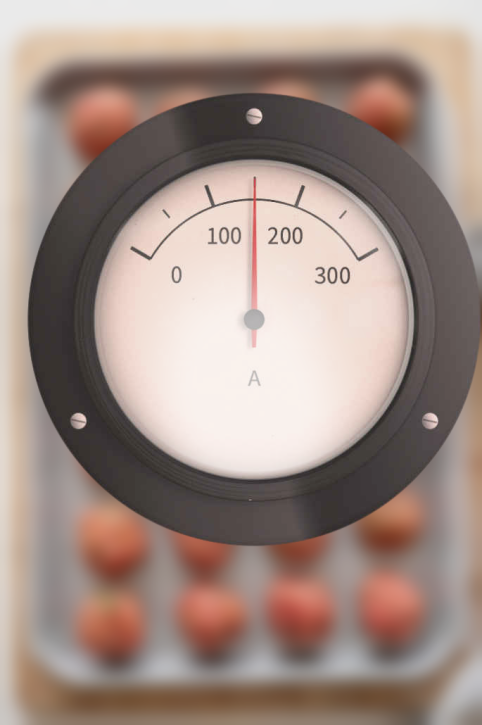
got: 150 A
